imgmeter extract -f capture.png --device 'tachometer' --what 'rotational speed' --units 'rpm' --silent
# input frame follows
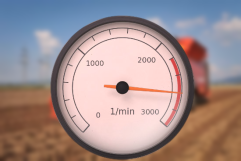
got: 2600 rpm
